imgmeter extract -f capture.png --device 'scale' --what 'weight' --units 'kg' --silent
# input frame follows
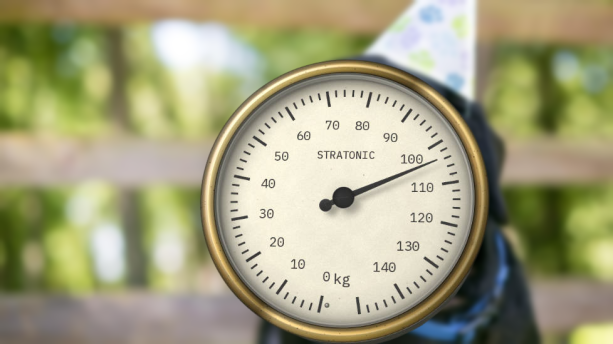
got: 104 kg
